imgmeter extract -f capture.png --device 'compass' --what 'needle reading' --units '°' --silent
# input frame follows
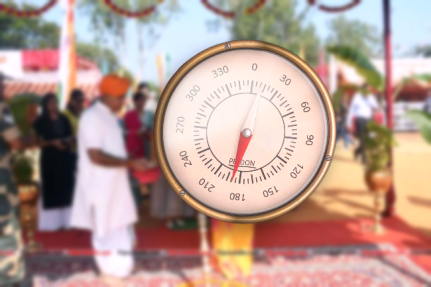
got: 190 °
